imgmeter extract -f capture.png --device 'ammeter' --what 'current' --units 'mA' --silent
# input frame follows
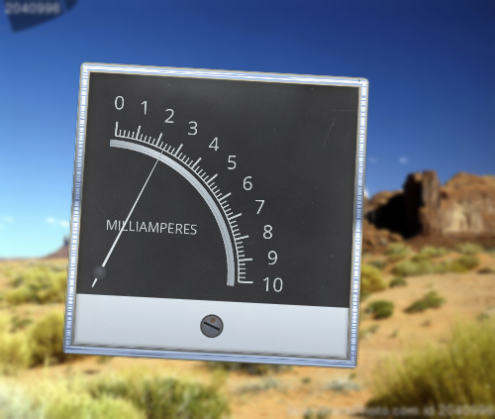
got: 2.4 mA
